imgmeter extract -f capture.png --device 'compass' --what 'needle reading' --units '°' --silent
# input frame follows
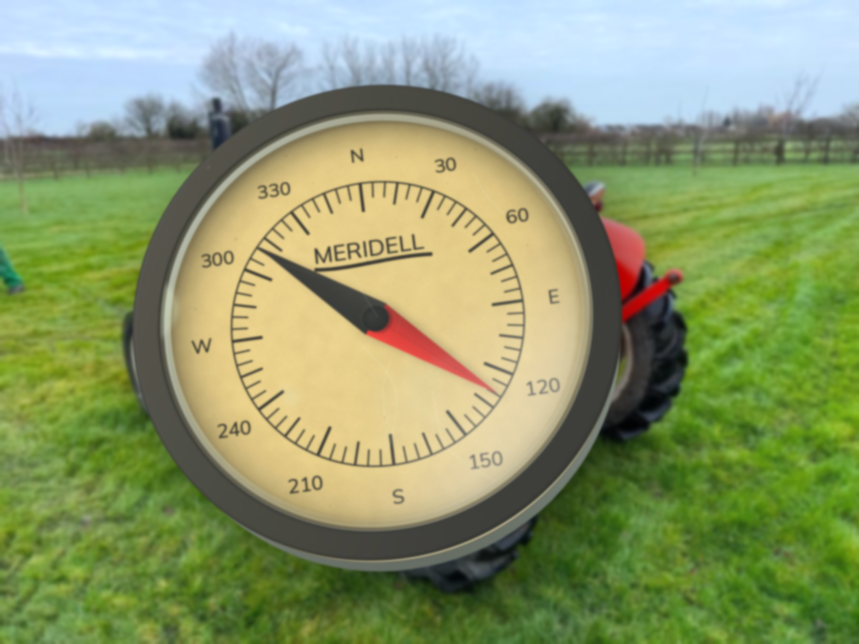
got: 130 °
